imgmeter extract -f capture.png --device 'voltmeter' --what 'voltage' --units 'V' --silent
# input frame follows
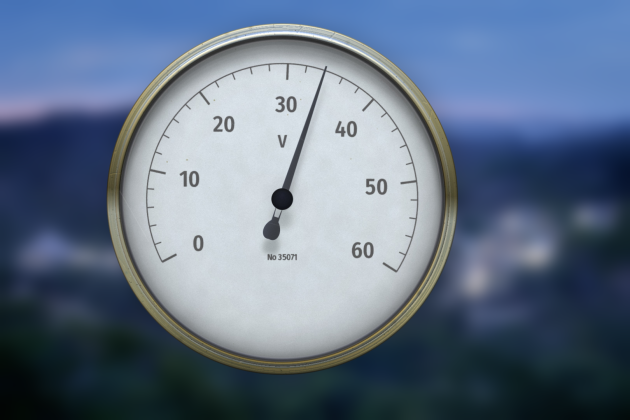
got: 34 V
